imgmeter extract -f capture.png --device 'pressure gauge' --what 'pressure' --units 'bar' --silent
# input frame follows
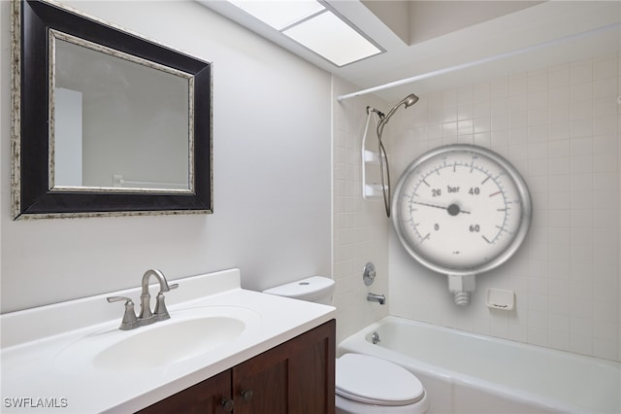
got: 12.5 bar
